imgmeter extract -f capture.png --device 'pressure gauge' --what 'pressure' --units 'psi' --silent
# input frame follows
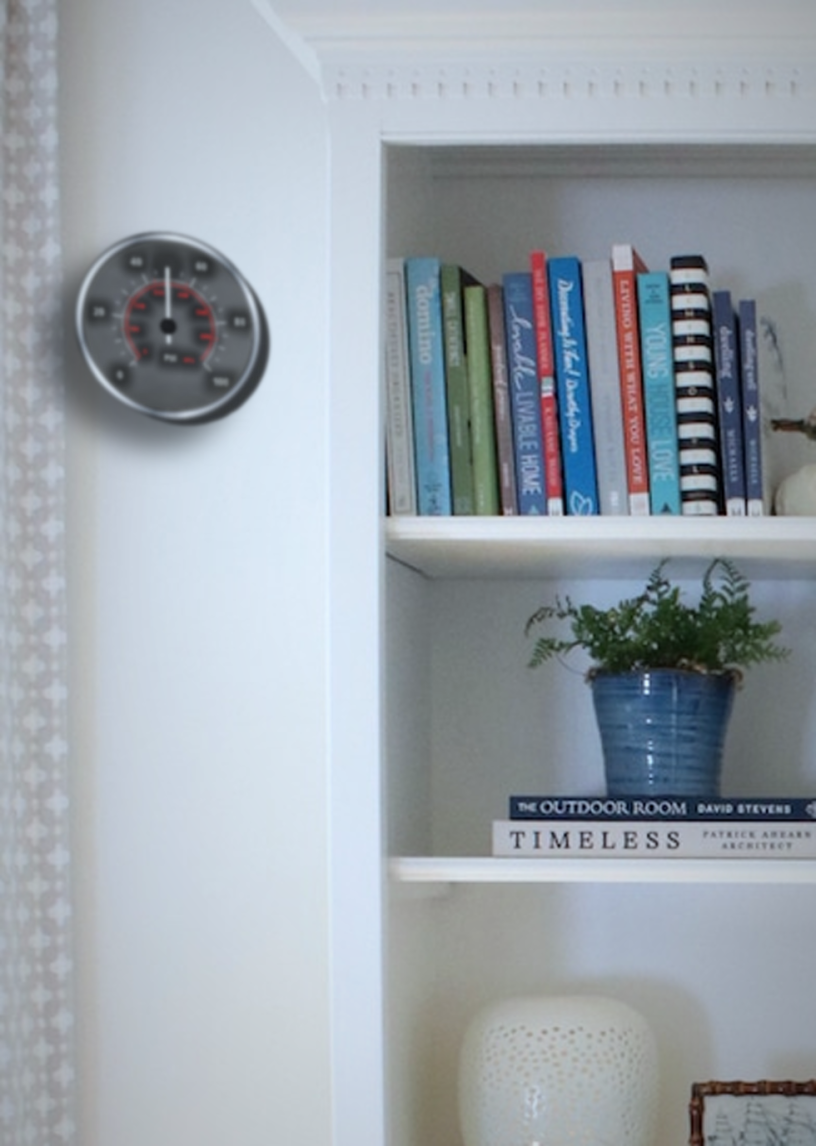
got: 50 psi
